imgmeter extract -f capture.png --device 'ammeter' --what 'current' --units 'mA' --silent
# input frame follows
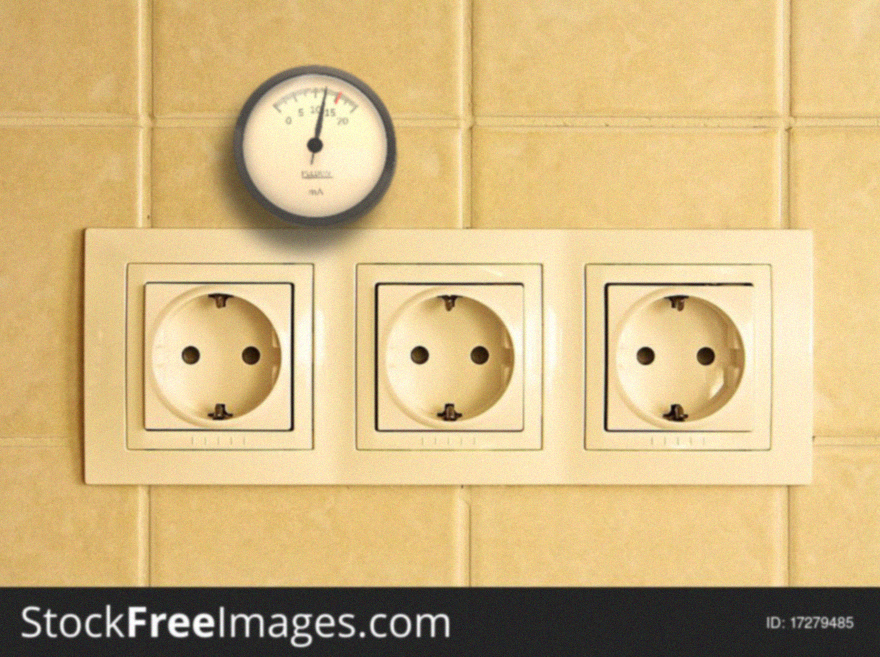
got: 12.5 mA
